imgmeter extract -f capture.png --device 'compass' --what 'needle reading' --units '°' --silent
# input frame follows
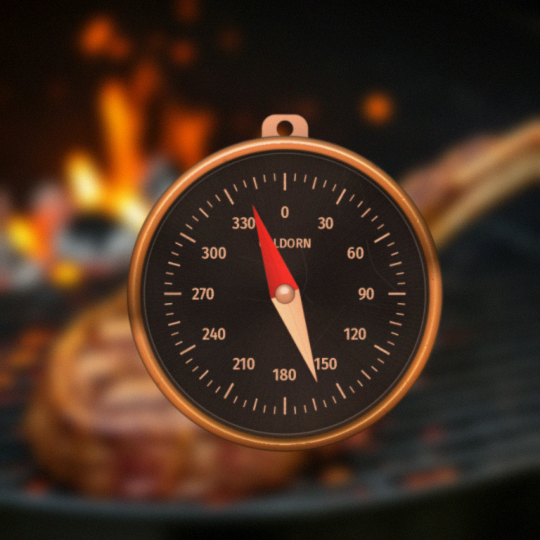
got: 340 °
